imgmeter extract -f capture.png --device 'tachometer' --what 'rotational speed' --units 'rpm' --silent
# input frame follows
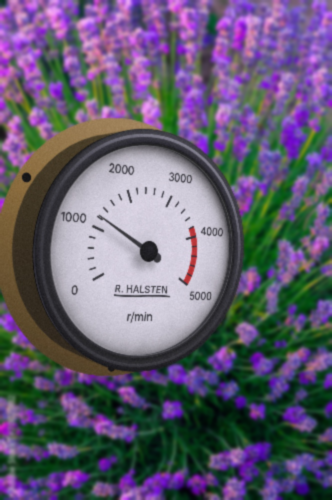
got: 1200 rpm
